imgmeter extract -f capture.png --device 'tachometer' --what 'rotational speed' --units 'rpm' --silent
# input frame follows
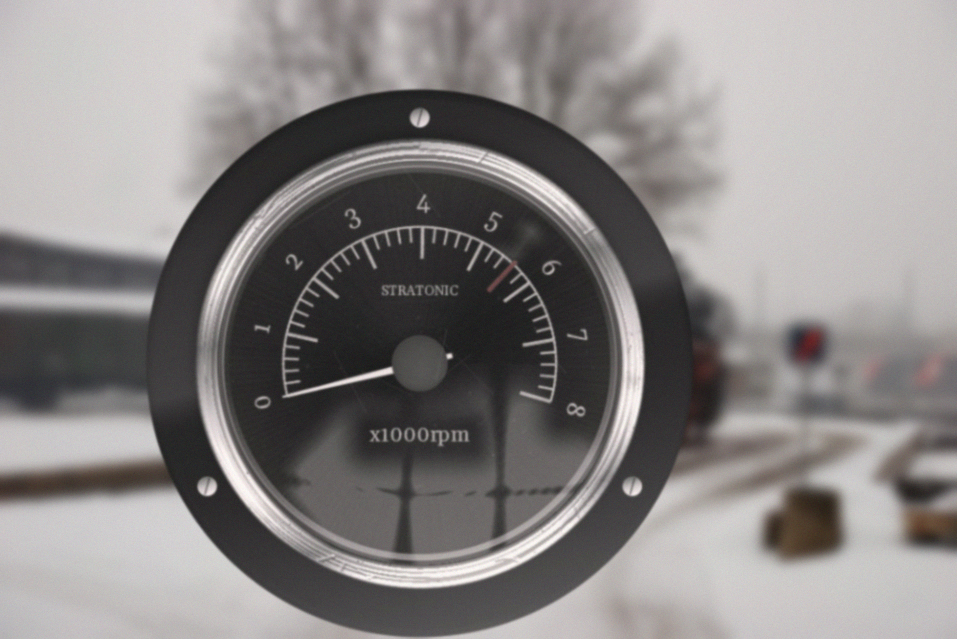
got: 0 rpm
